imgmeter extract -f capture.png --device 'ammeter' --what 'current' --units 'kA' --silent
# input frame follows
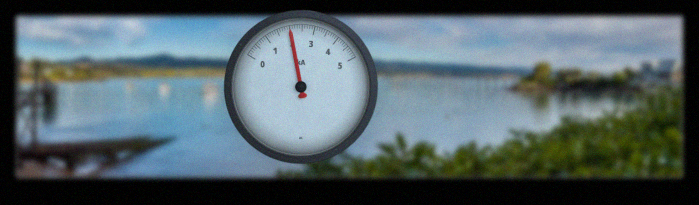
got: 2 kA
